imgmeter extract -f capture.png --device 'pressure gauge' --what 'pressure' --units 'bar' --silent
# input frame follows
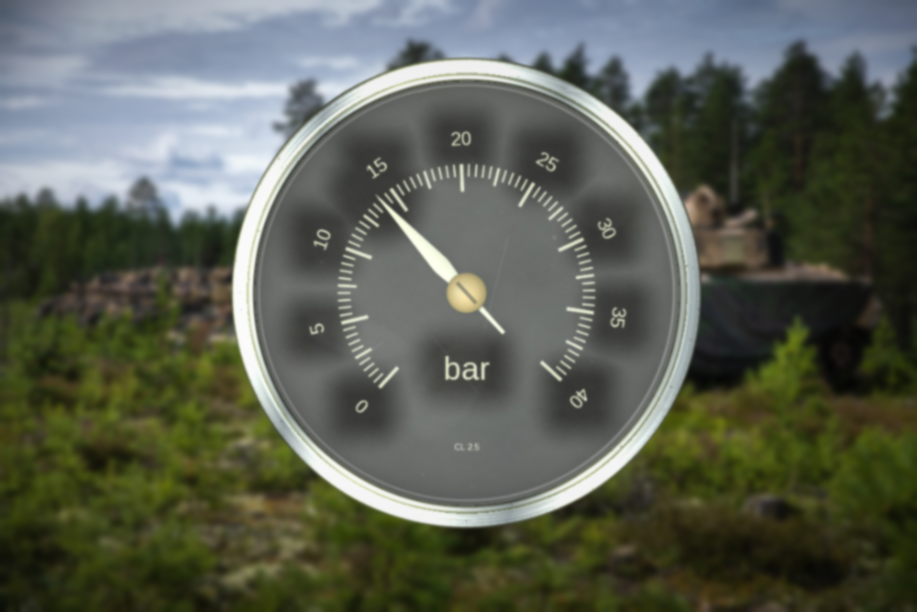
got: 14 bar
